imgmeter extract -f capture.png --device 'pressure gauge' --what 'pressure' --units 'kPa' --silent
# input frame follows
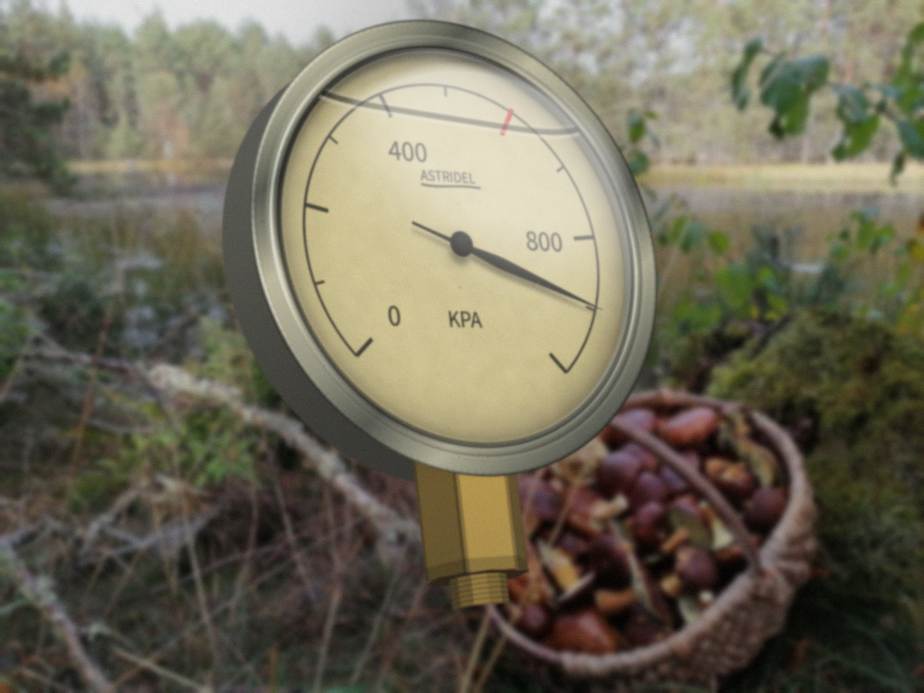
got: 900 kPa
